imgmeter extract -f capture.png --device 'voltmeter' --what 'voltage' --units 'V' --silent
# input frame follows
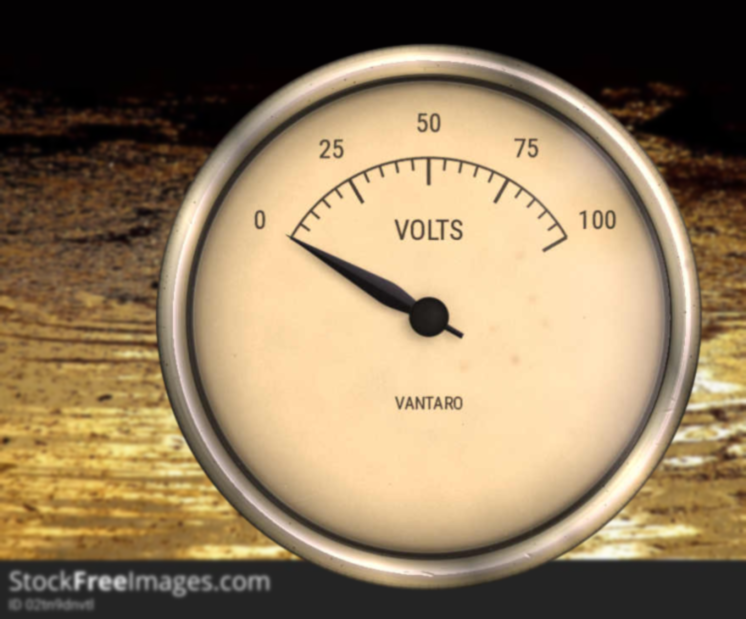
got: 0 V
